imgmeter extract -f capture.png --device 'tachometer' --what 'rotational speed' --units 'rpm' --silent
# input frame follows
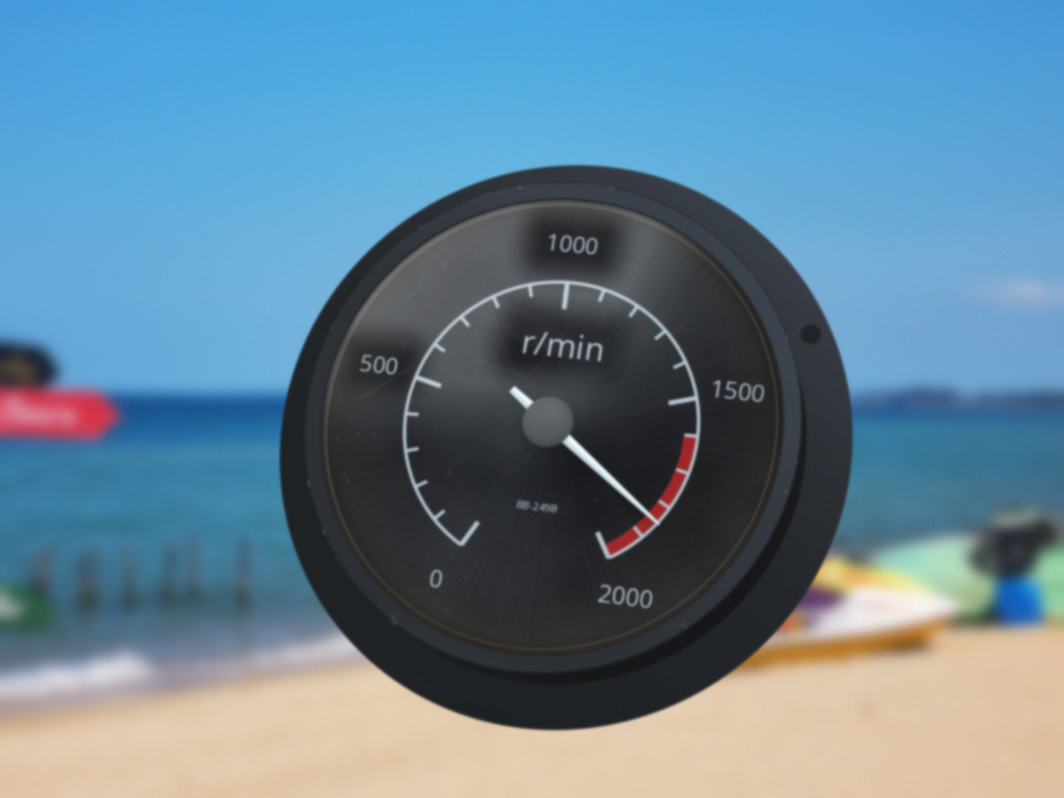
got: 1850 rpm
